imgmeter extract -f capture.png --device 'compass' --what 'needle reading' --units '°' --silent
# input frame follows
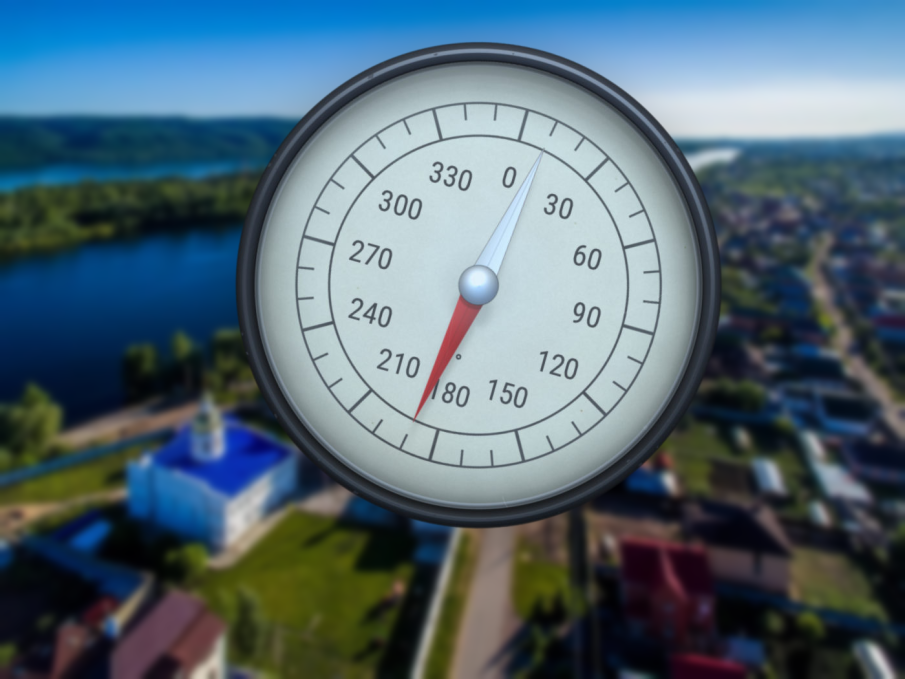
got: 190 °
